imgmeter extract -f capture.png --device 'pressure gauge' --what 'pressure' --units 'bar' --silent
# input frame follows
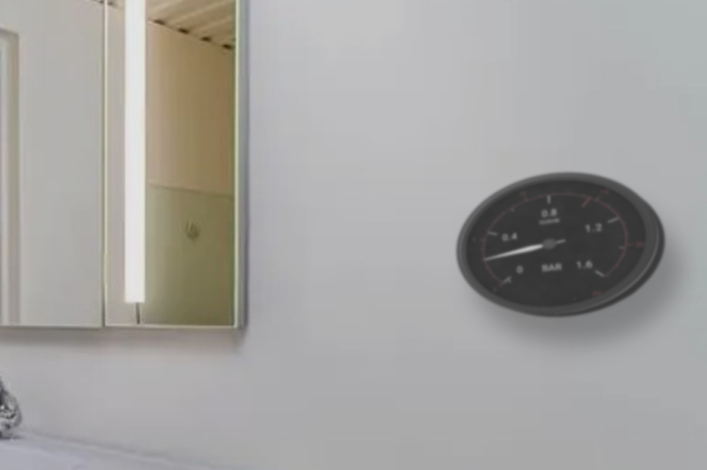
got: 0.2 bar
